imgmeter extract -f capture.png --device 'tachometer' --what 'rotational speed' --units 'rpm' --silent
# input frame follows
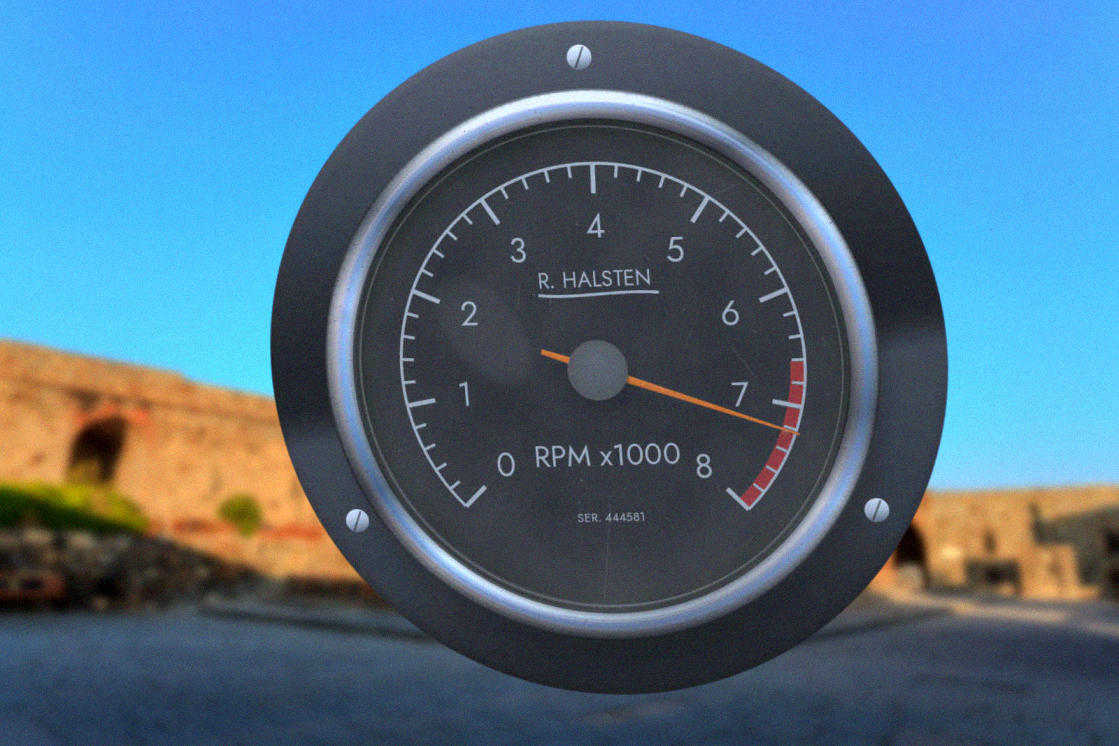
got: 7200 rpm
